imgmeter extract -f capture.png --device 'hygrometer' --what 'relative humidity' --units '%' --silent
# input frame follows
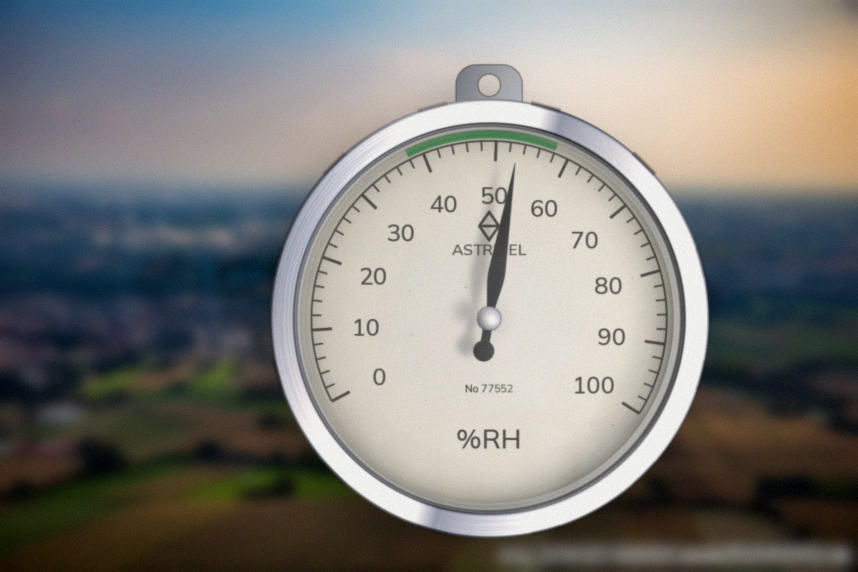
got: 53 %
